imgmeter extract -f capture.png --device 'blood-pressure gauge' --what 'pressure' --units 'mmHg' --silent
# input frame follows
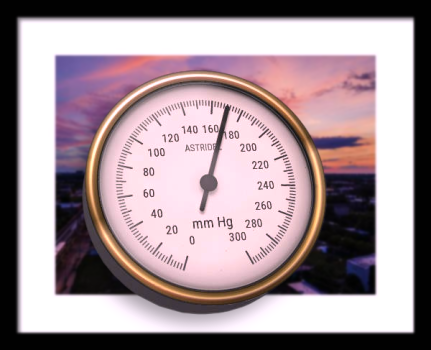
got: 170 mmHg
